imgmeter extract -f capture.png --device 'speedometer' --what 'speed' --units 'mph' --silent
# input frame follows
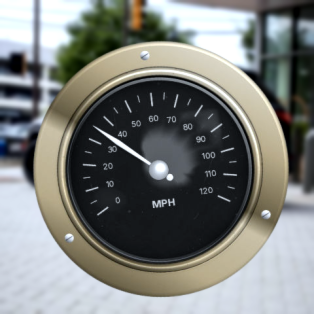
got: 35 mph
